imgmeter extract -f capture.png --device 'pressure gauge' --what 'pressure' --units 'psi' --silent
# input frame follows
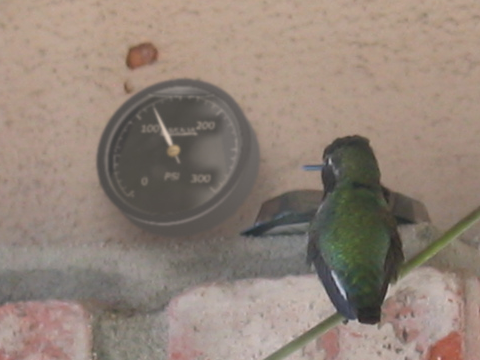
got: 120 psi
